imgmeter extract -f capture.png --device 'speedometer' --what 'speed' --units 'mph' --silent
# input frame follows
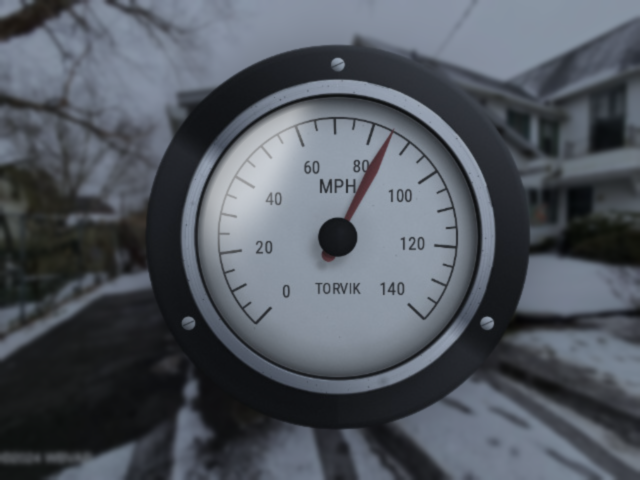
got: 85 mph
